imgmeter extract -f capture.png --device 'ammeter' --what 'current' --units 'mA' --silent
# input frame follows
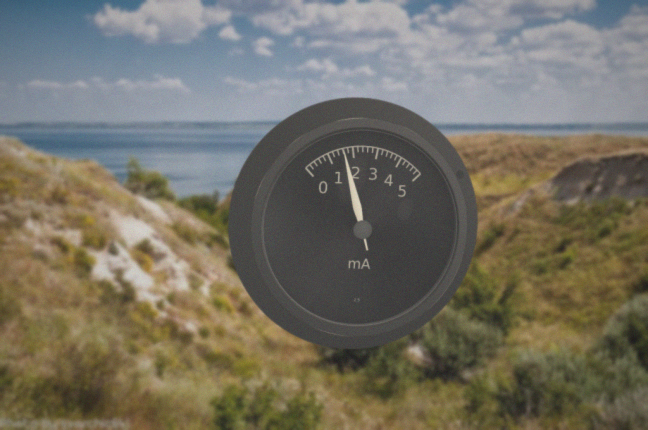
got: 1.6 mA
